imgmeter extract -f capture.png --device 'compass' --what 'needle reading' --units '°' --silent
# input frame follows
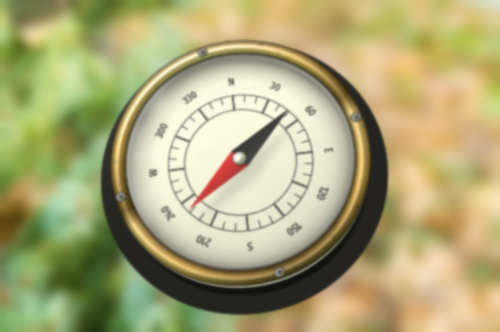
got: 230 °
